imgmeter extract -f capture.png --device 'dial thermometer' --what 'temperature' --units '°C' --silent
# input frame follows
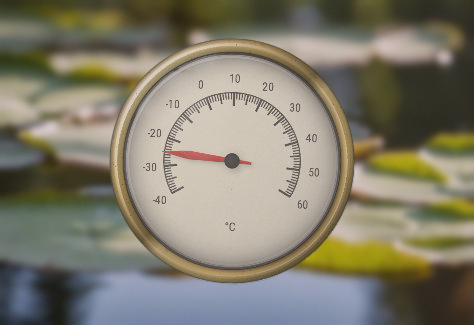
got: -25 °C
